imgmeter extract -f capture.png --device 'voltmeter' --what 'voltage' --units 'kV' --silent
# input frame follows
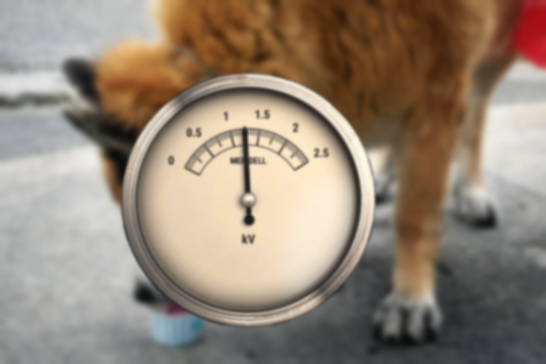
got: 1.25 kV
